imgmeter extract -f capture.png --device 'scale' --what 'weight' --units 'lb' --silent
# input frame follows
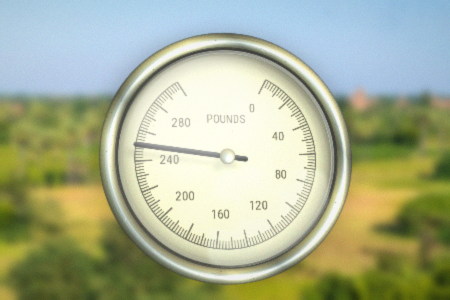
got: 250 lb
